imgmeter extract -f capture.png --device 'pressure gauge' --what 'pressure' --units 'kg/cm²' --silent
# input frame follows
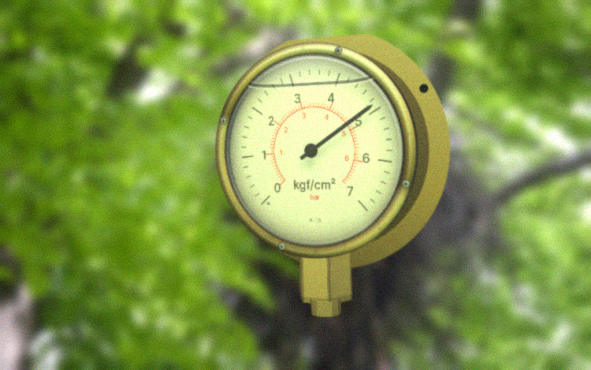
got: 4.9 kg/cm²
